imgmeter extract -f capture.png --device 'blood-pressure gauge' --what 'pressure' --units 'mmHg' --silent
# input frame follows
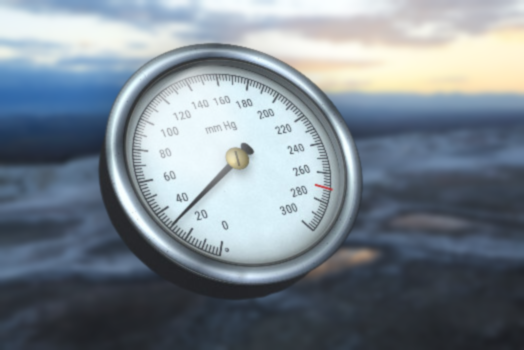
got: 30 mmHg
